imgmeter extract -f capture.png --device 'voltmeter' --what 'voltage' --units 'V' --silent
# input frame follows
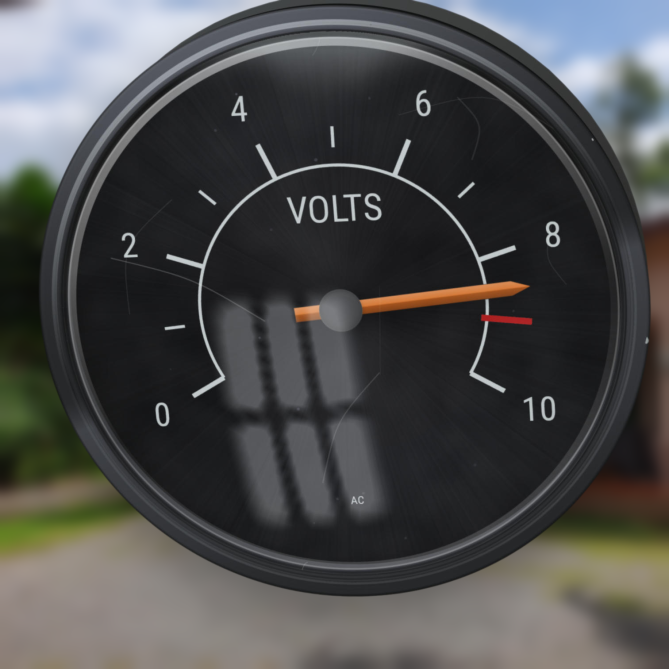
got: 8.5 V
